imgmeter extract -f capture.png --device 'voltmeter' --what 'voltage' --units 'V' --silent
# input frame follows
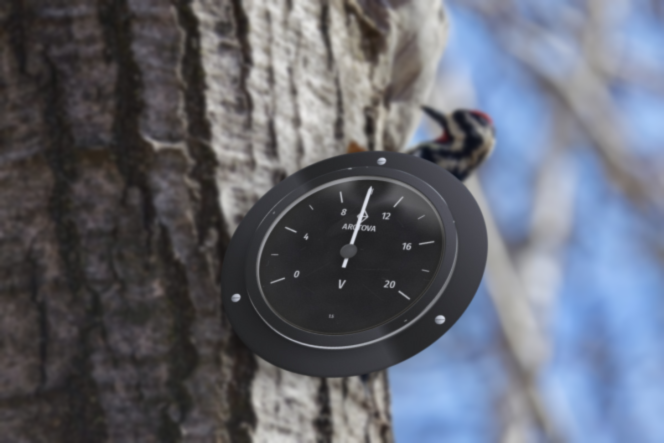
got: 10 V
